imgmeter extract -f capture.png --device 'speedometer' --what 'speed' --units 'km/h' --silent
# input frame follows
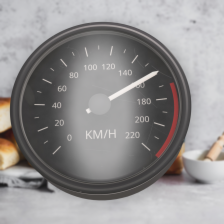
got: 160 km/h
